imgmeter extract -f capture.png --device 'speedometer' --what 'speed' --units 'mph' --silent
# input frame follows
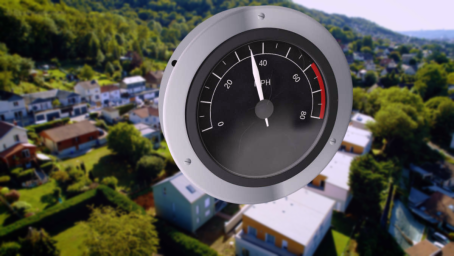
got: 35 mph
